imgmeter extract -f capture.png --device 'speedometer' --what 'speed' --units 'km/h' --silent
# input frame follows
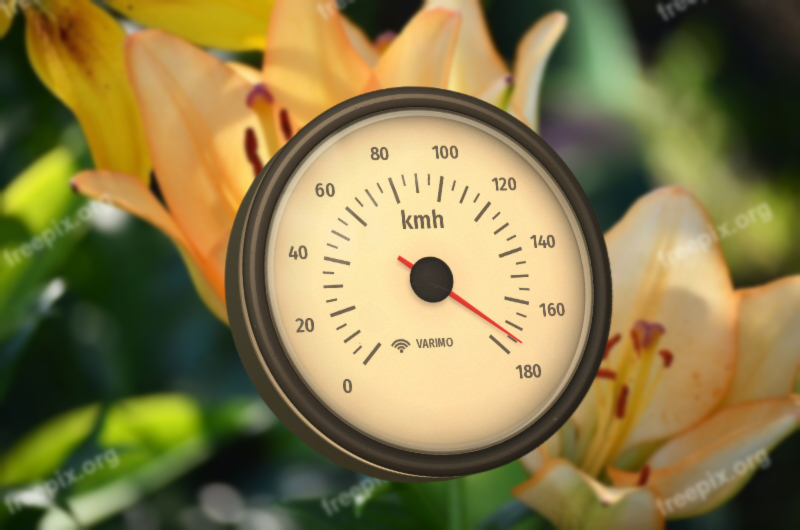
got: 175 km/h
